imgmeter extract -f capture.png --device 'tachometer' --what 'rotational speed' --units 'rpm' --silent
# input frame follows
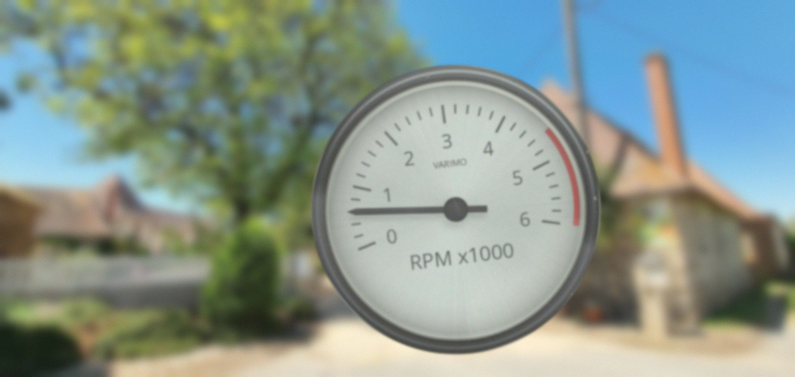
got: 600 rpm
